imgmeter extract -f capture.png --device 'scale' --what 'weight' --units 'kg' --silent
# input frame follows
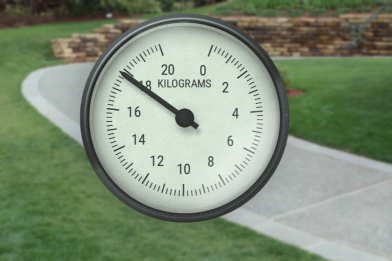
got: 17.8 kg
